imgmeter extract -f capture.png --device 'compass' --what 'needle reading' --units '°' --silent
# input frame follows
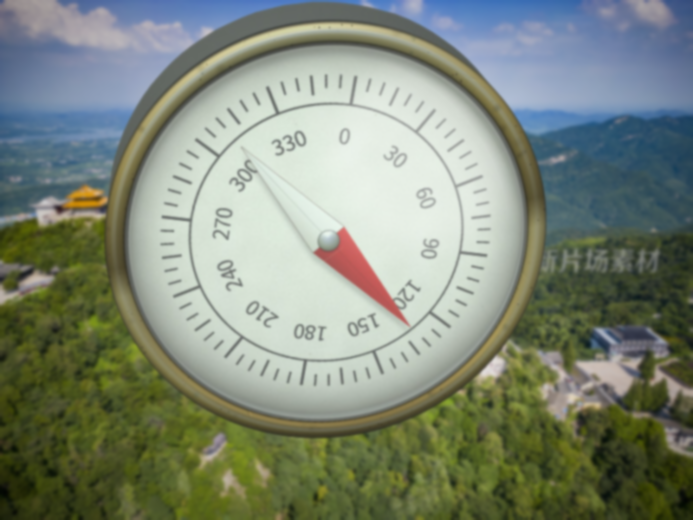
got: 130 °
